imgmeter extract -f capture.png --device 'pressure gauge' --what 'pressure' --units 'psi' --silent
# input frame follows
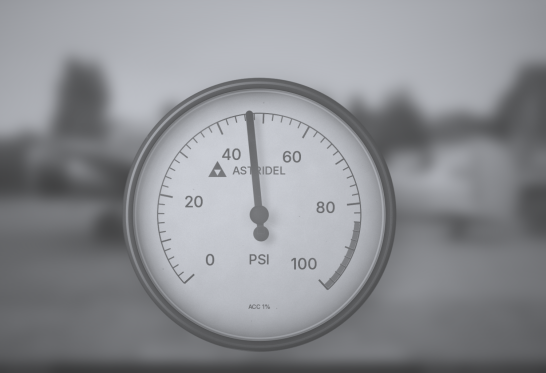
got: 47 psi
